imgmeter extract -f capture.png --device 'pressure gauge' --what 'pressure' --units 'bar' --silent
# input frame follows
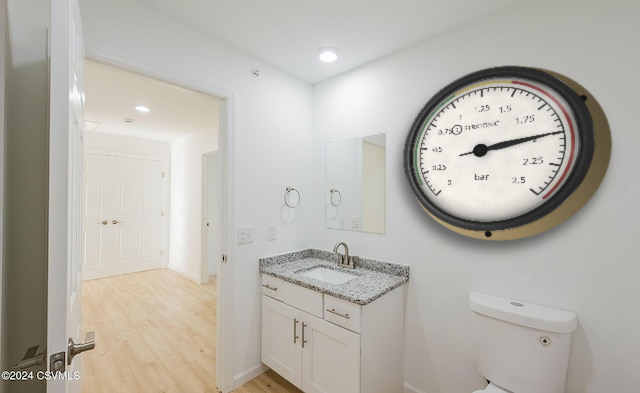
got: 2 bar
